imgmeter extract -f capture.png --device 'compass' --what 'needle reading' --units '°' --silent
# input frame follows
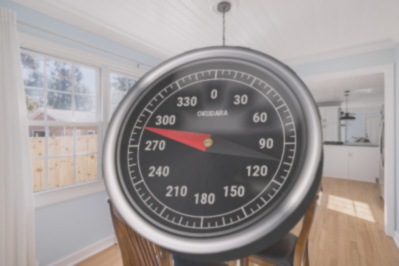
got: 285 °
